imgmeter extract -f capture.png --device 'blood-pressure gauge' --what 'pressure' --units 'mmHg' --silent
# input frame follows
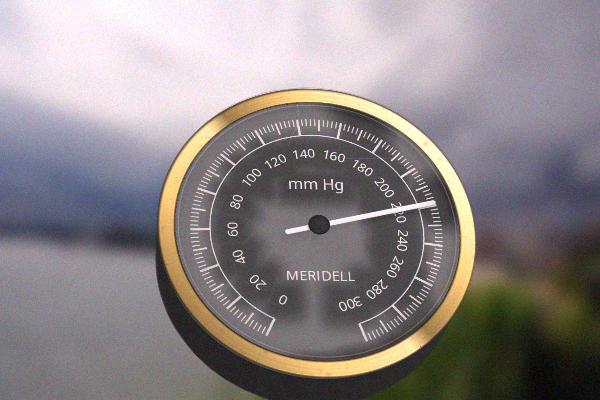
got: 220 mmHg
